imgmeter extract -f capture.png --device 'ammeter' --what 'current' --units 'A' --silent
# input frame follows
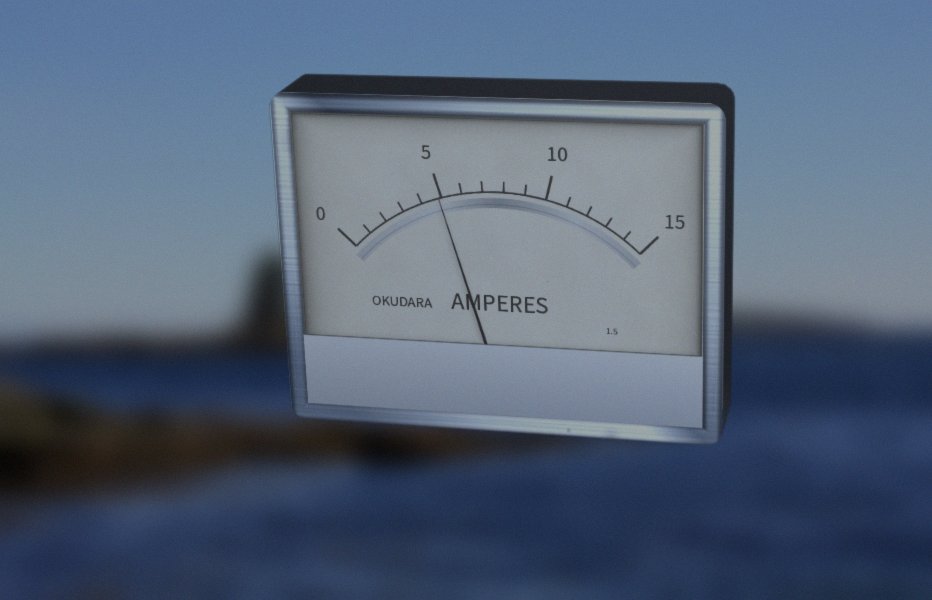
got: 5 A
